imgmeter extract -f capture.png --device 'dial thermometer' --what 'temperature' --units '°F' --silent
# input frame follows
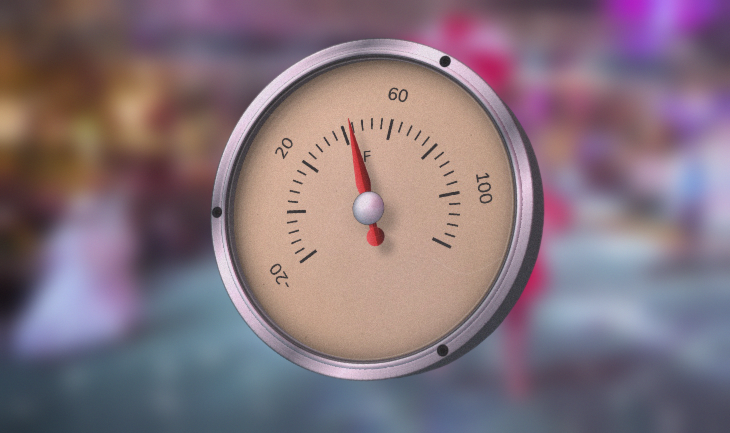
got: 44 °F
